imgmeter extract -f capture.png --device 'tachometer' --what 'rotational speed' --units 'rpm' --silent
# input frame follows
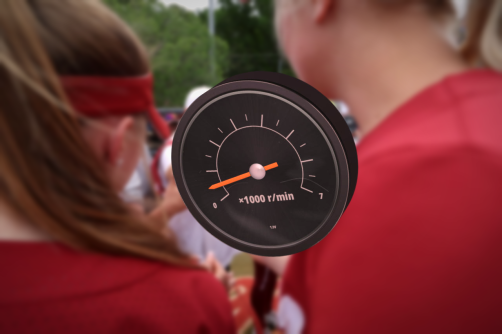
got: 500 rpm
